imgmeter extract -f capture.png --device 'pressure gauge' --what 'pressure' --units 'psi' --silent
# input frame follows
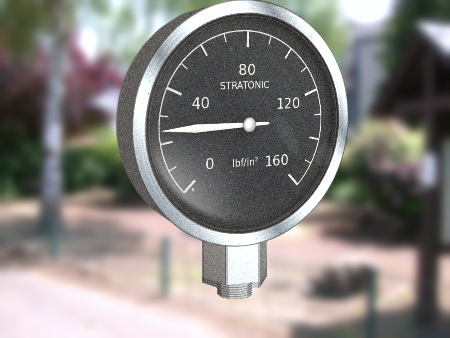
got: 25 psi
